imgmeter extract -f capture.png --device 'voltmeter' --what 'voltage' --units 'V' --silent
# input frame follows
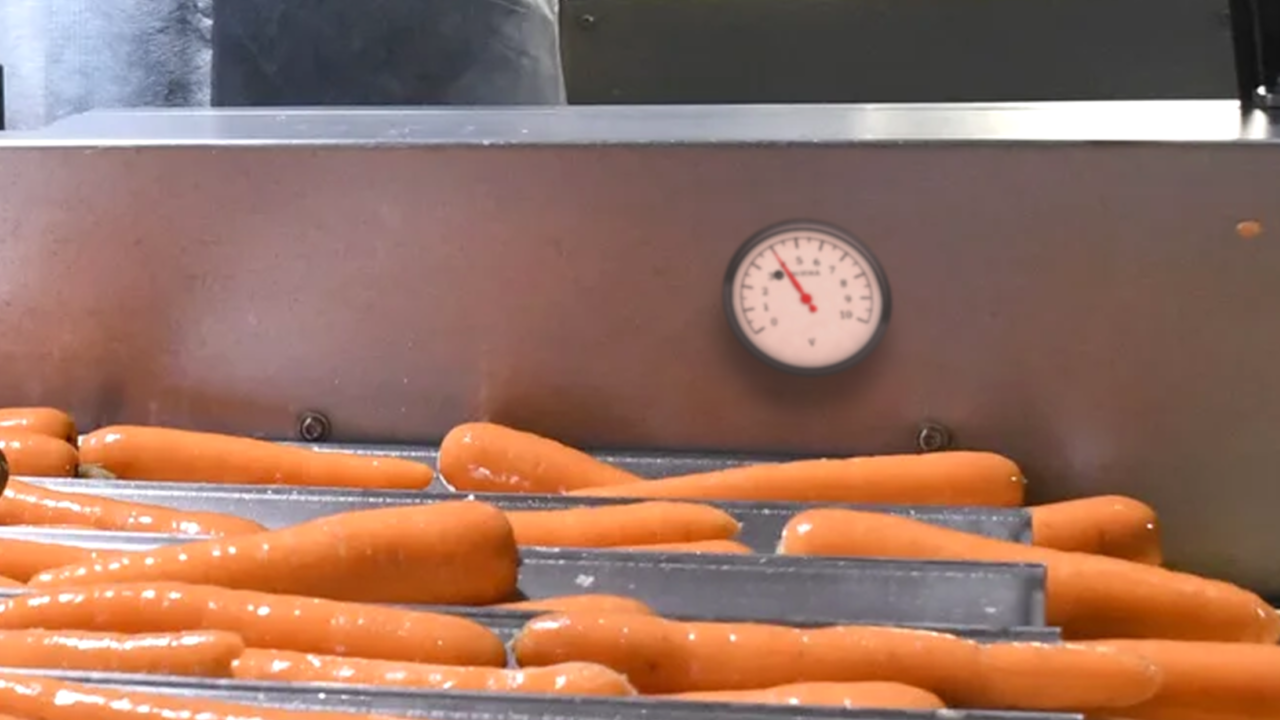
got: 4 V
